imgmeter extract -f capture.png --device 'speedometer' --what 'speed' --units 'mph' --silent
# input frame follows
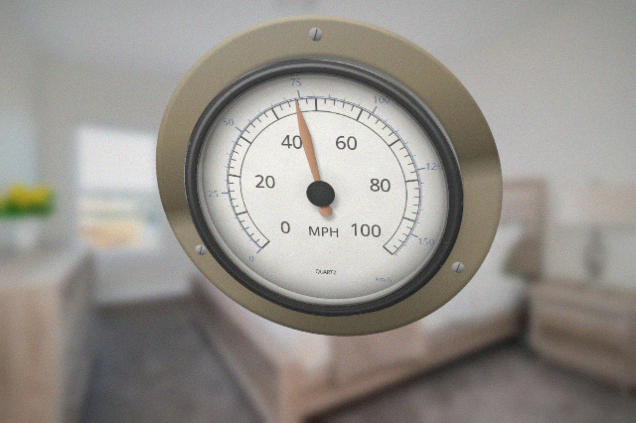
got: 46 mph
